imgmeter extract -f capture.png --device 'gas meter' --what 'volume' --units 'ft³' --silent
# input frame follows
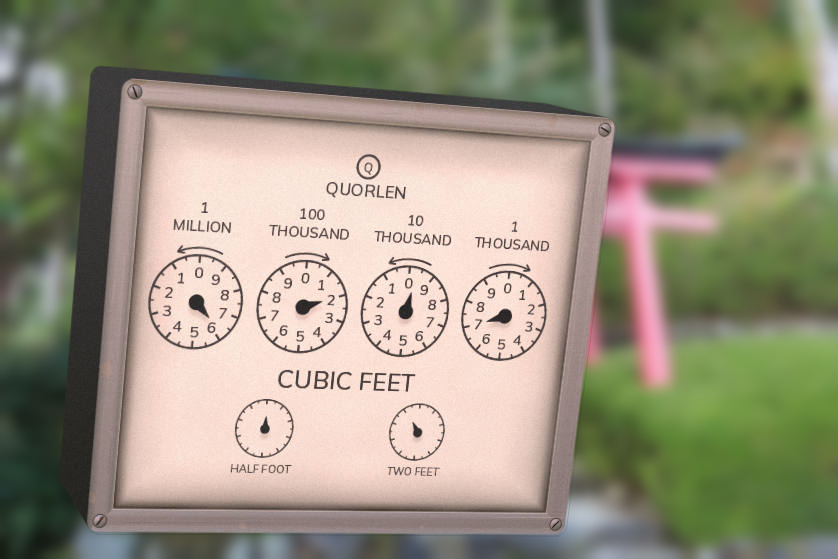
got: 619700 ft³
